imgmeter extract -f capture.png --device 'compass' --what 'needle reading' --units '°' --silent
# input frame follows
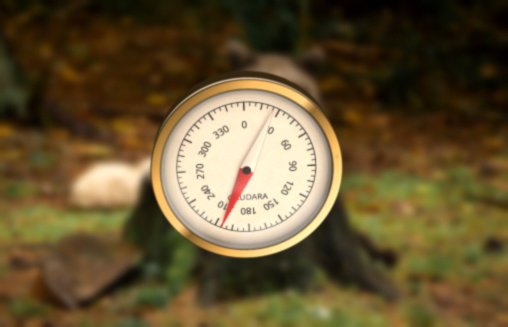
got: 205 °
